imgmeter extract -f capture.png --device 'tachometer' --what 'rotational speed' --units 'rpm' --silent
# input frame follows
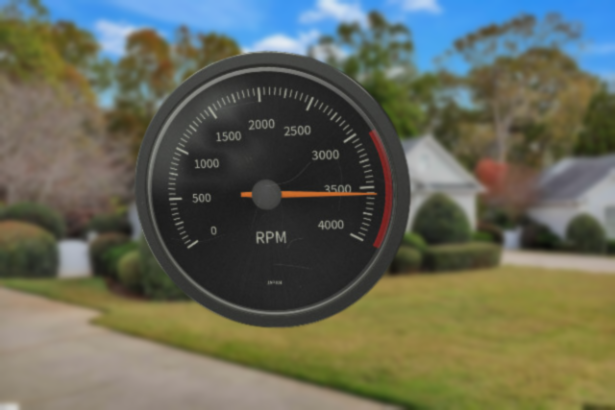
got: 3550 rpm
